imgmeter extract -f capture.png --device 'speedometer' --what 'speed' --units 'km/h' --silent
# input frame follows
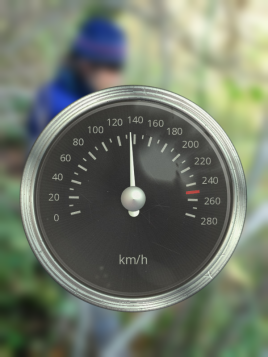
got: 135 km/h
